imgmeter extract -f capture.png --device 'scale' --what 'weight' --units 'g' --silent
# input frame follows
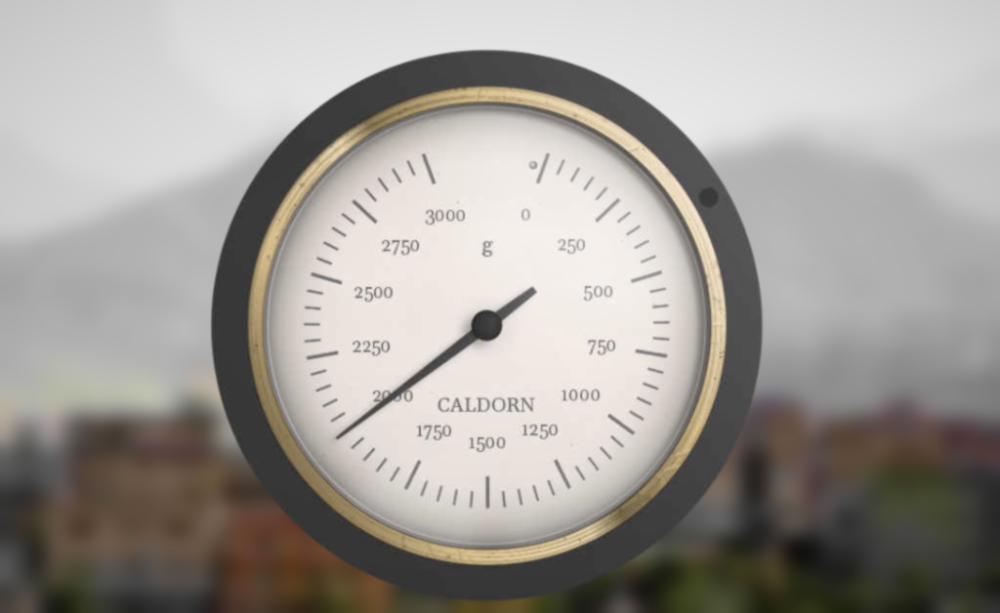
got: 2000 g
